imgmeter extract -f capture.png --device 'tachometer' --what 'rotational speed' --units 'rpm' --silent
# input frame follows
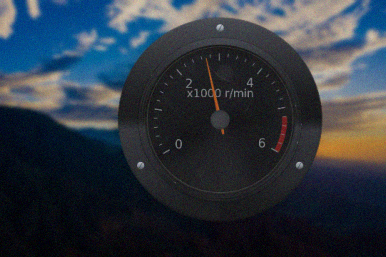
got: 2700 rpm
